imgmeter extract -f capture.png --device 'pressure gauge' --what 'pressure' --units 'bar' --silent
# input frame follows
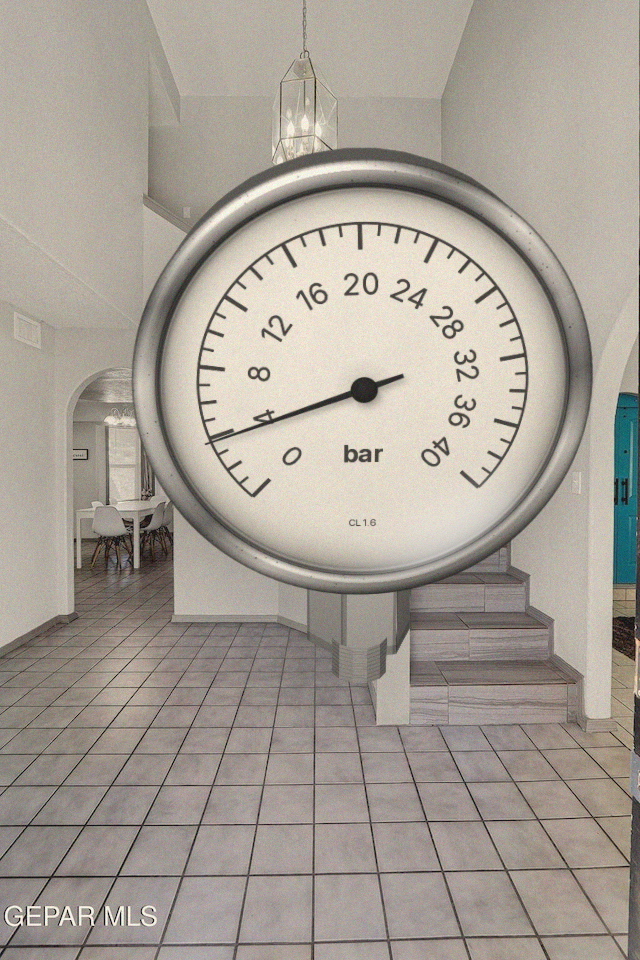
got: 4 bar
